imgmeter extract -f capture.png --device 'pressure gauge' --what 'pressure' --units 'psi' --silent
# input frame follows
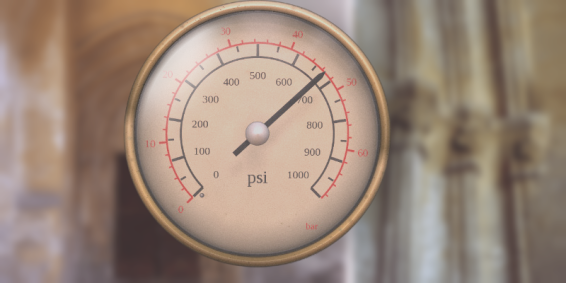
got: 675 psi
